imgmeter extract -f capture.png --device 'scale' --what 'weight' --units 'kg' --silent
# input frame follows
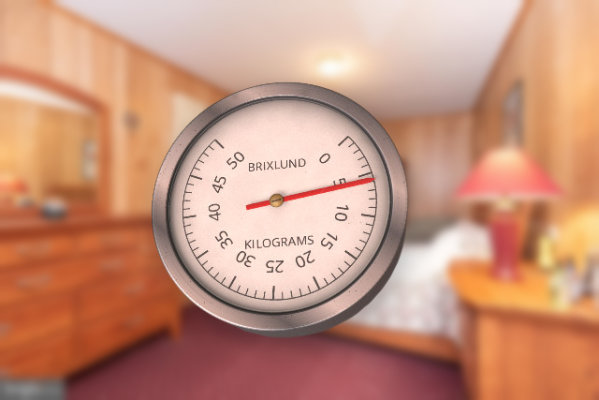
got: 6 kg
